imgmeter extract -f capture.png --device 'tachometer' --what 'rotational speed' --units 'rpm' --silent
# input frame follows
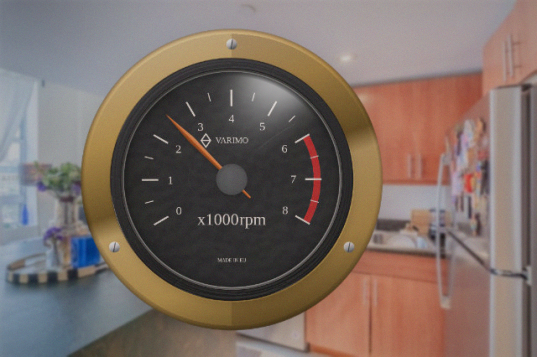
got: 2500 rpm
